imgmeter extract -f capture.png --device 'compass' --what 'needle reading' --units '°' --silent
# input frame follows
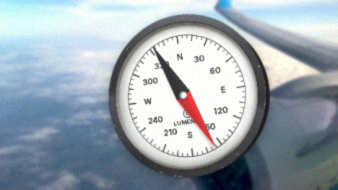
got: 155 °
